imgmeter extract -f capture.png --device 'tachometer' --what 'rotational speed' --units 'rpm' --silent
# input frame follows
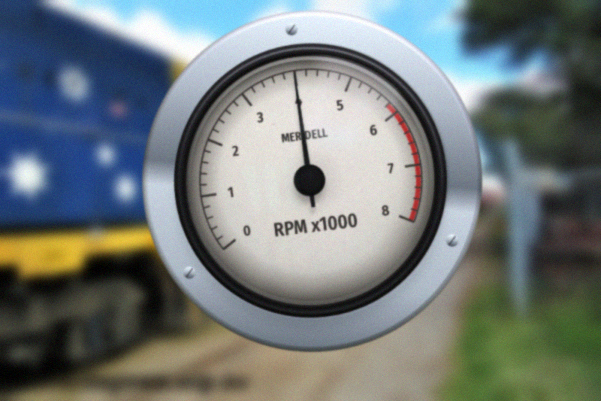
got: 4000 rpm
